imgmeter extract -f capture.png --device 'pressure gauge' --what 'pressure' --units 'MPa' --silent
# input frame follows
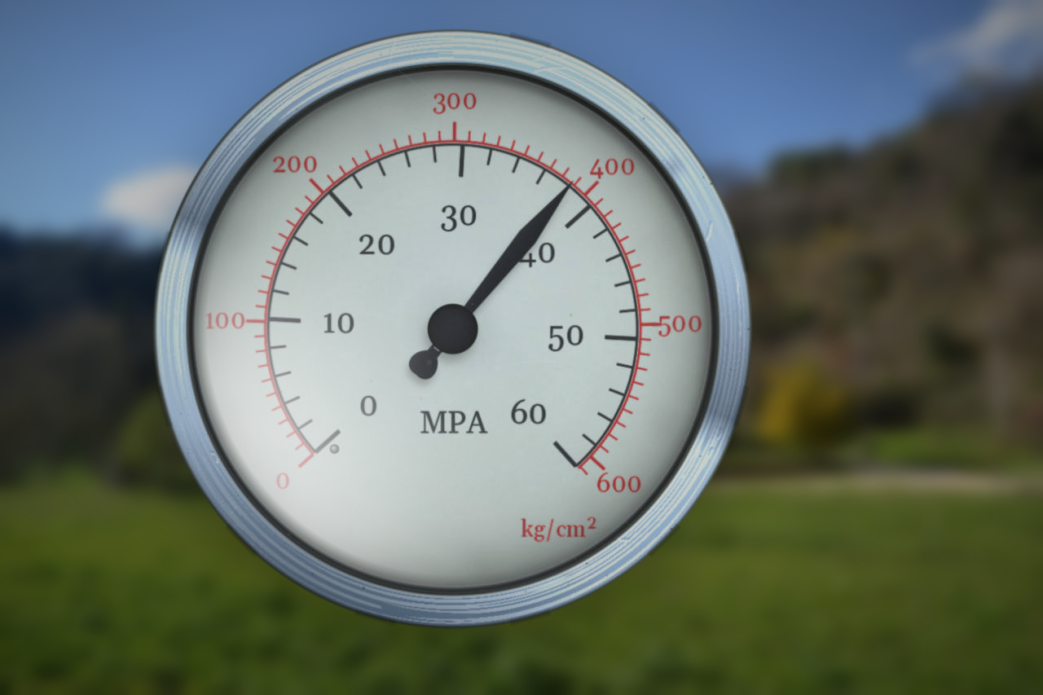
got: 38 MPa
